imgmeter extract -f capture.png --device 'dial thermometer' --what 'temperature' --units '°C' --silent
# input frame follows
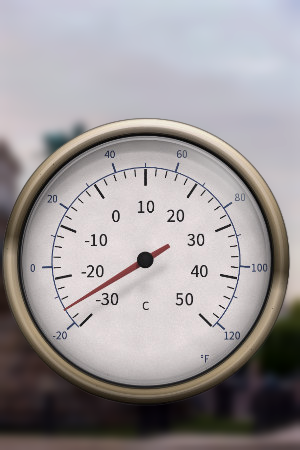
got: -26 °C
